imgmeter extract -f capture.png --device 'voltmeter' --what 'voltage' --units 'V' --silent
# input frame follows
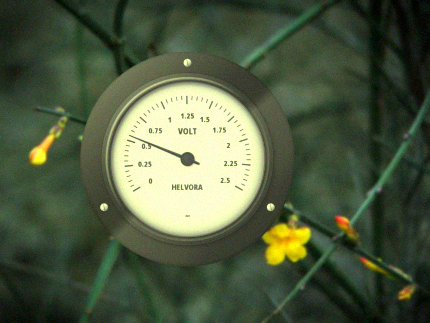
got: 0.55 V
